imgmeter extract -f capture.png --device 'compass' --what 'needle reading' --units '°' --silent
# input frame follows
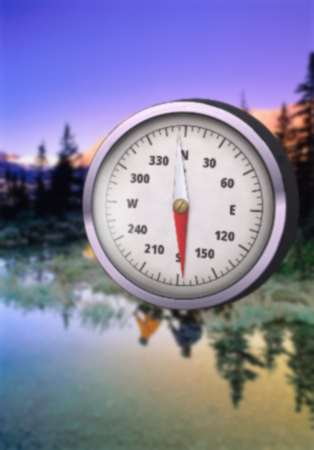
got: 175 °
